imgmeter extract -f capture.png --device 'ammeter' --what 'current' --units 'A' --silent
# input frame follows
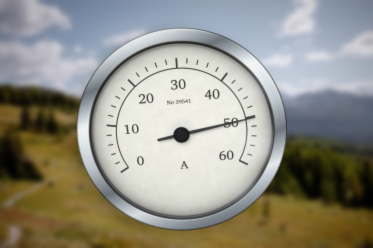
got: 50 A
